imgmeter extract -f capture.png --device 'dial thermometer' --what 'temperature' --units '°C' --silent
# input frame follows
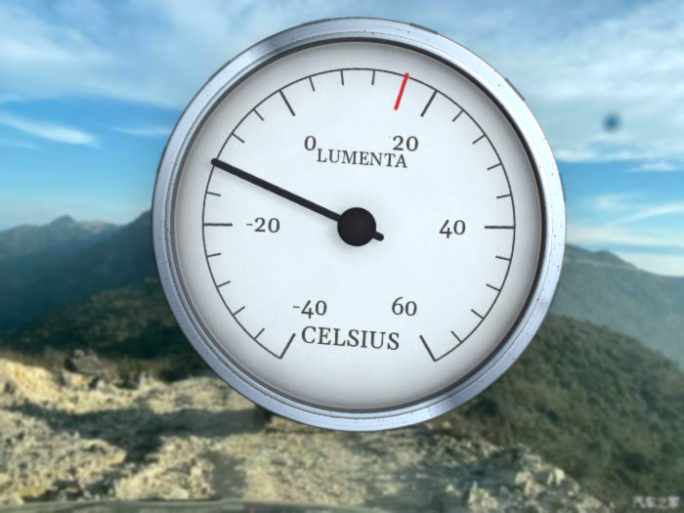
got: -12 °C
